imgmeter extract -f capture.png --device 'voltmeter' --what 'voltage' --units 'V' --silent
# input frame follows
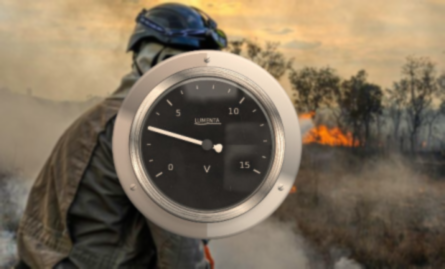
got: 3 V
